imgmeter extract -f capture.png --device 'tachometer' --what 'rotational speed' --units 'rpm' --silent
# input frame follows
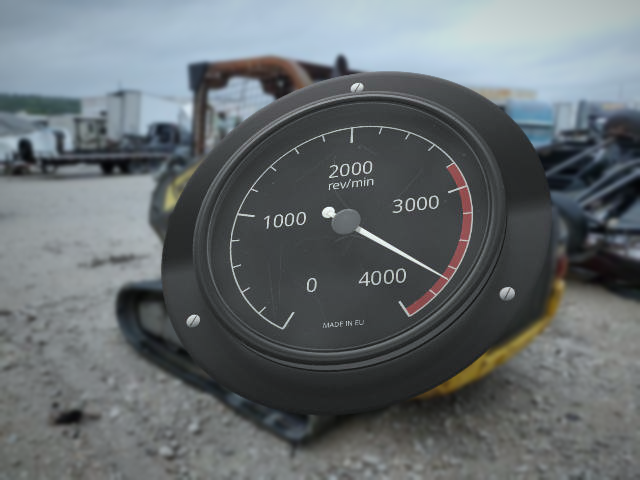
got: 3700 rpm
